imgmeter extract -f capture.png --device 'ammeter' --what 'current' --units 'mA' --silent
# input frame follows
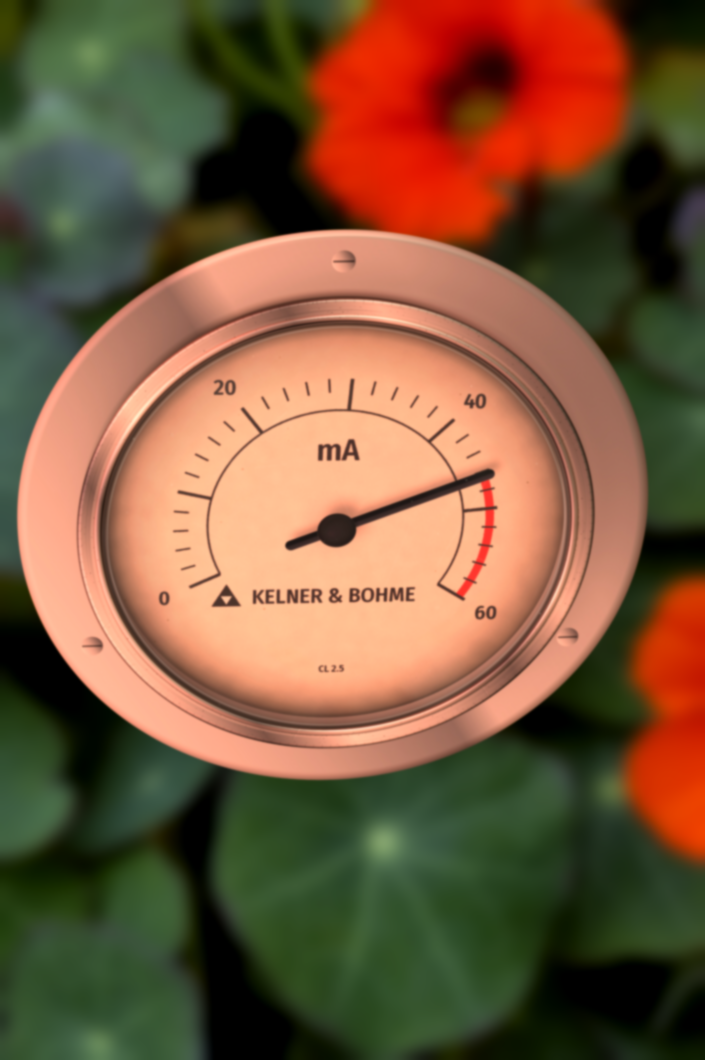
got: 46 mA
